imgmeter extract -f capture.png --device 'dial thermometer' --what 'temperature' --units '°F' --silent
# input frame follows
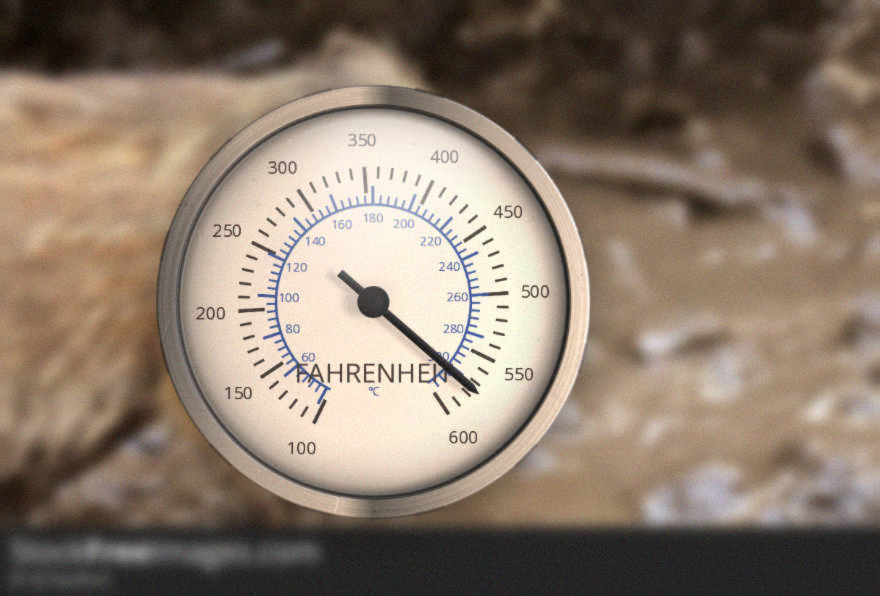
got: 575 °F
